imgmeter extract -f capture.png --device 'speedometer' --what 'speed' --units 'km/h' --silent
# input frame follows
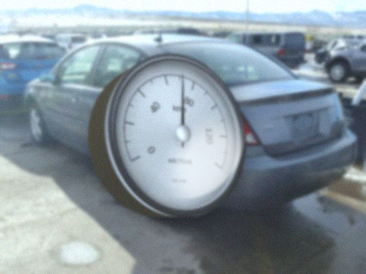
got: 70 km/h
